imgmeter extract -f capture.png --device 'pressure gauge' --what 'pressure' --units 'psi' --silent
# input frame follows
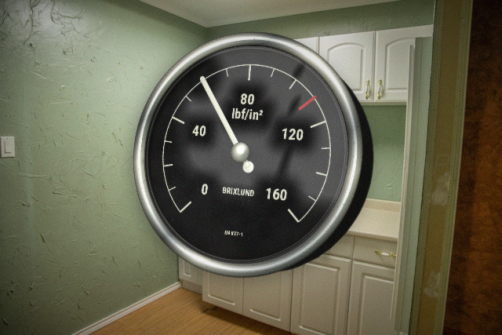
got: 60 psi
